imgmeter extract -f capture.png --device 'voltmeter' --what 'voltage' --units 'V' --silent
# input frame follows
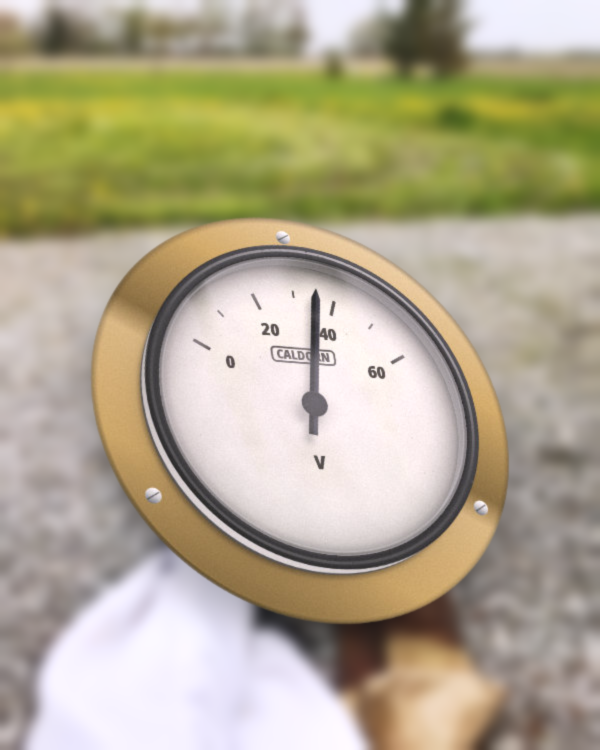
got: 35 V
